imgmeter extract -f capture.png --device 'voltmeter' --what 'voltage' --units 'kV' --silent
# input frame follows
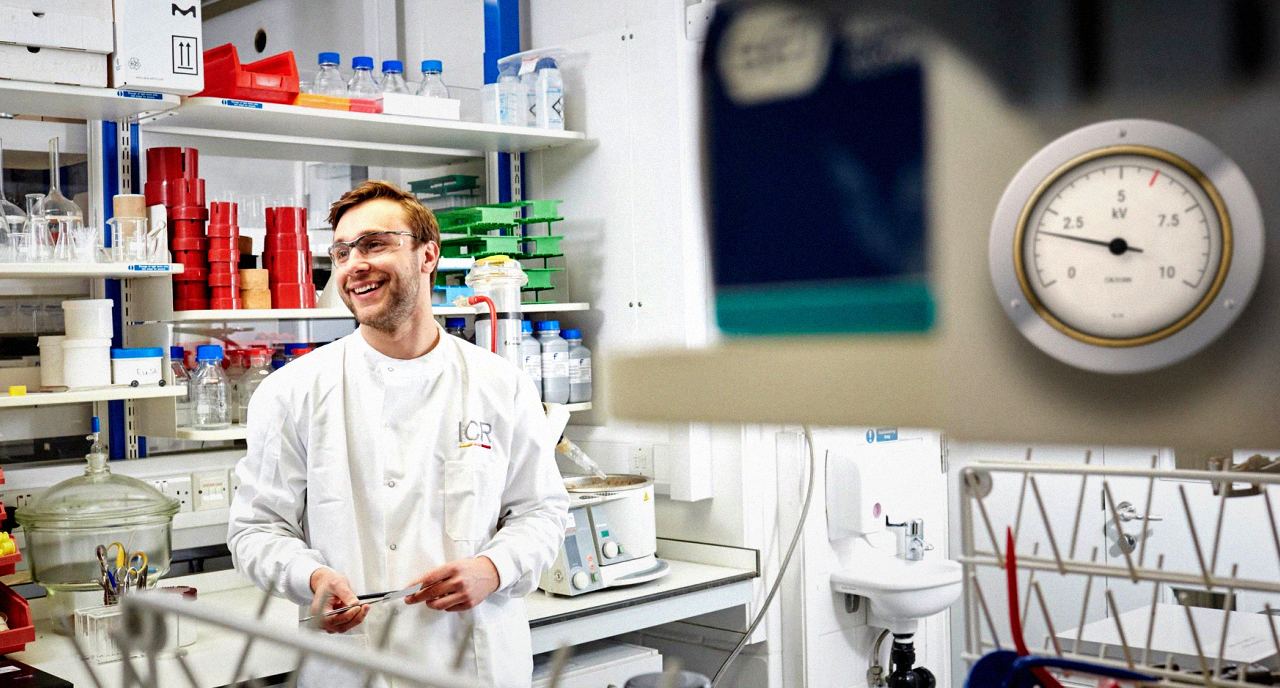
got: 1.75 kV
